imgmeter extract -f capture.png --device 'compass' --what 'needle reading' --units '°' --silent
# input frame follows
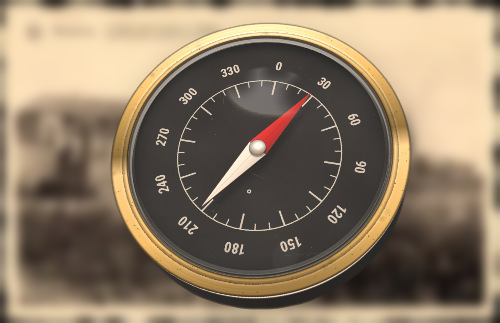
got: 30 °
